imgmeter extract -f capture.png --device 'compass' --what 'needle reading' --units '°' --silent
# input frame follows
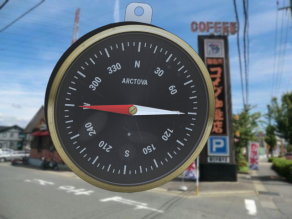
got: 270 °
